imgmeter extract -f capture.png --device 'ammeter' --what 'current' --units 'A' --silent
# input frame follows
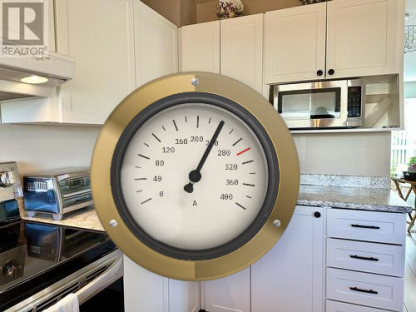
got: 240 A
